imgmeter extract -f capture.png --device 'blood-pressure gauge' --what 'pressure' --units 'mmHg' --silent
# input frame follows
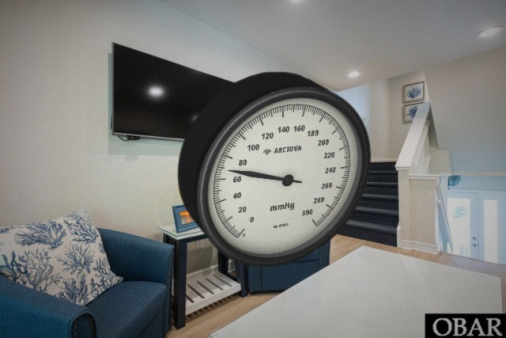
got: 70 mmHg
